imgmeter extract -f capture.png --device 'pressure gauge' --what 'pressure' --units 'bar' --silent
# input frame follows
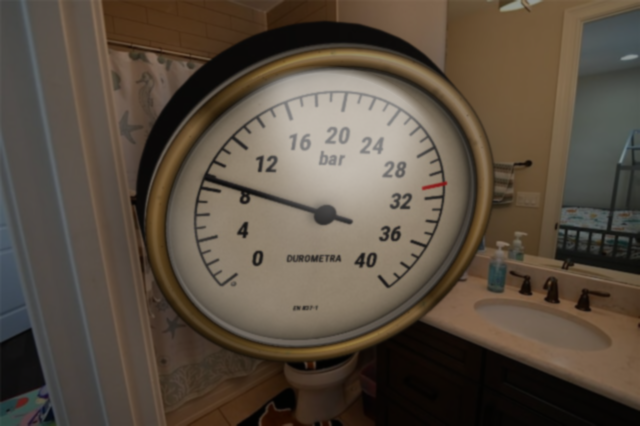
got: 9 bar
